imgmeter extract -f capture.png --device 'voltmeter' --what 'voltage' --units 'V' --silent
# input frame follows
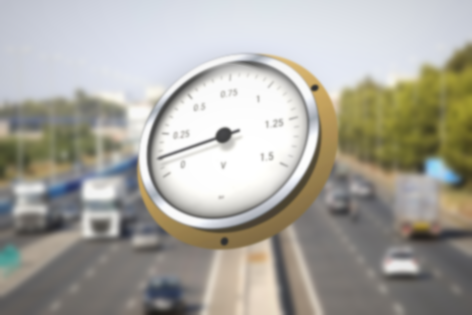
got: 0.1 V
